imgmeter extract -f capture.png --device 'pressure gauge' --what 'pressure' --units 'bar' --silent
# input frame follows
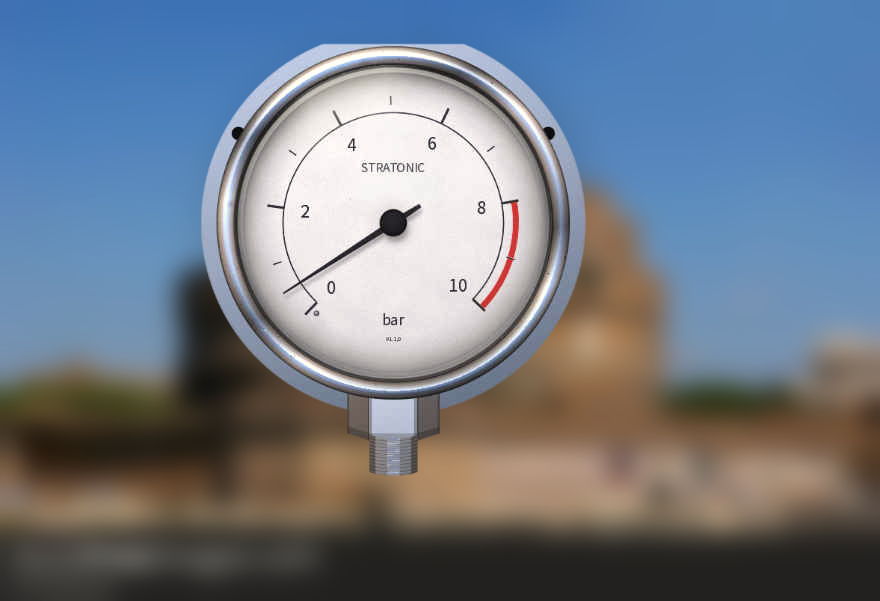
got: 0.5 bar
